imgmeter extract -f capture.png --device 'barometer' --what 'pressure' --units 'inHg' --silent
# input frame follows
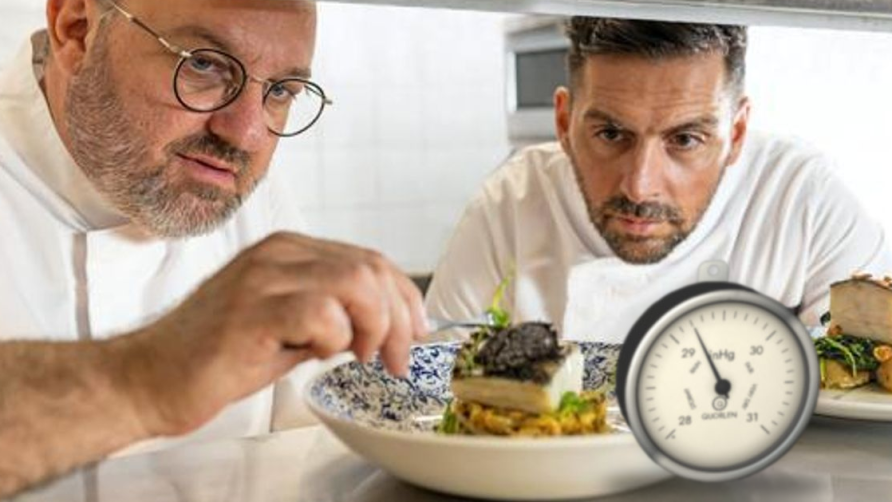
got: 29.2 inHg
